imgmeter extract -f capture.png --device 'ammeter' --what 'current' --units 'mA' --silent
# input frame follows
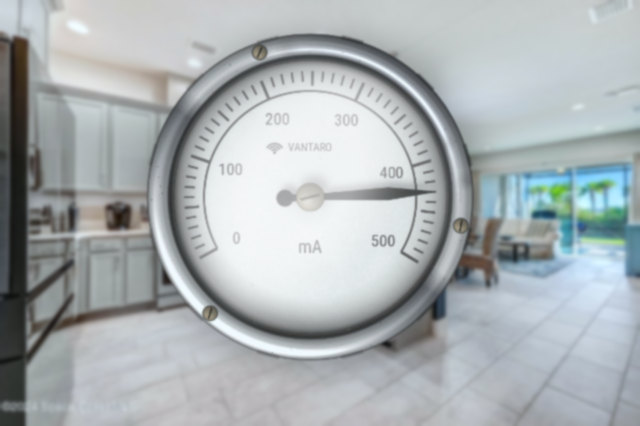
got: 430 mA
